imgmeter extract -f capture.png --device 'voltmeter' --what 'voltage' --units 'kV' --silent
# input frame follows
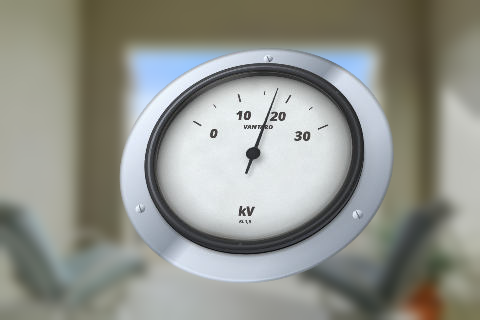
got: 17.5 kV
